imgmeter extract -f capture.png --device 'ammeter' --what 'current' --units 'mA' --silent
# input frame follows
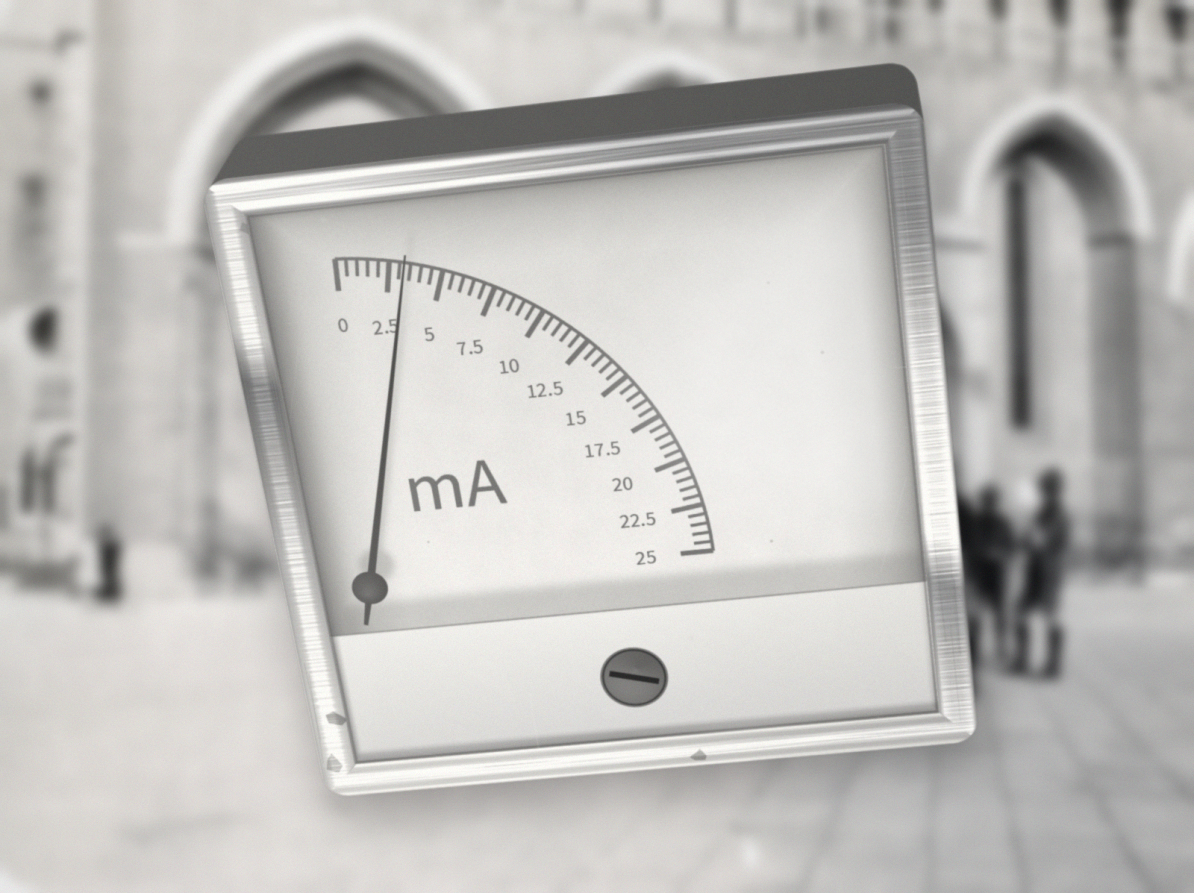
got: 3.25 mA
